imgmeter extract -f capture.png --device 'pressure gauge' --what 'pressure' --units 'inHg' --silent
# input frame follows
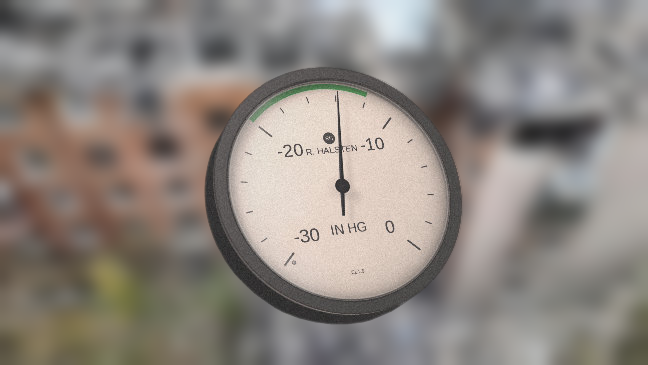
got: -14 inHg
